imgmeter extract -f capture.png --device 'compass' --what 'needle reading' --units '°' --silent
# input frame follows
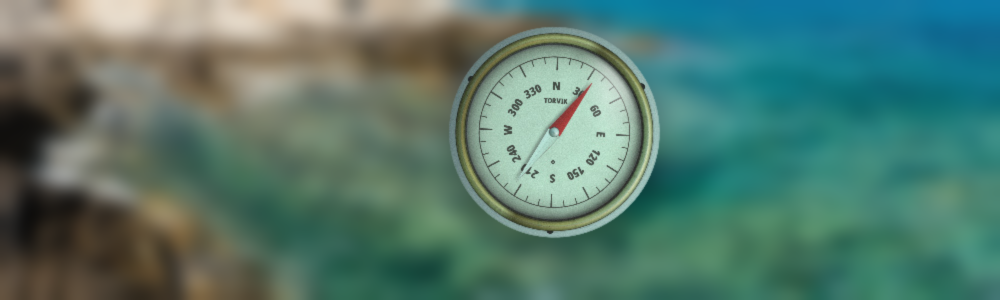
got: 35 °
